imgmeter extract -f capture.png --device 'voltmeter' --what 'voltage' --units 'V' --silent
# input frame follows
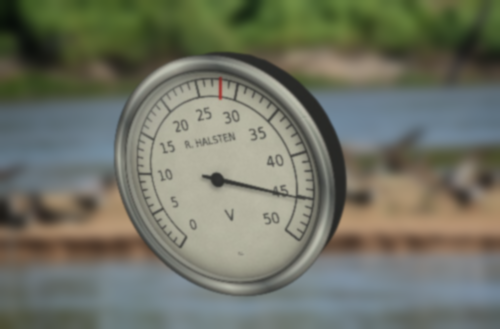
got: 45 V
